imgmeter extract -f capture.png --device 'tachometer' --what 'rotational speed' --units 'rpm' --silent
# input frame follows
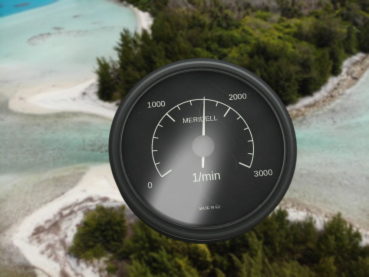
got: 1600 rpm
